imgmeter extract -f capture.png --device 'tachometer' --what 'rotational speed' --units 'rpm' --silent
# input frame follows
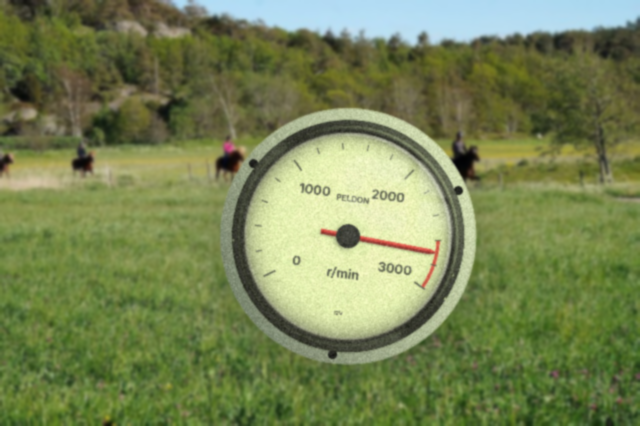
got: 2700 rpm
